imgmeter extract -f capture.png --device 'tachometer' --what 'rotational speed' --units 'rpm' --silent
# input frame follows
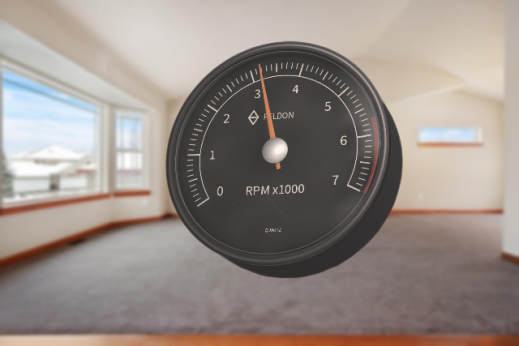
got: 3200 rpm
